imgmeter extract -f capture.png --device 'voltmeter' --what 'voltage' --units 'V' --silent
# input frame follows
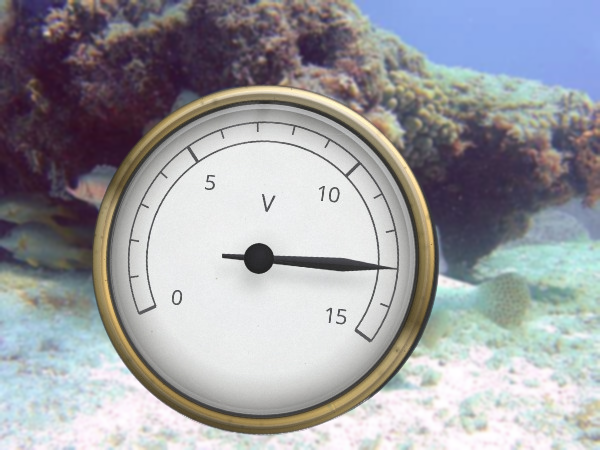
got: 13 V
